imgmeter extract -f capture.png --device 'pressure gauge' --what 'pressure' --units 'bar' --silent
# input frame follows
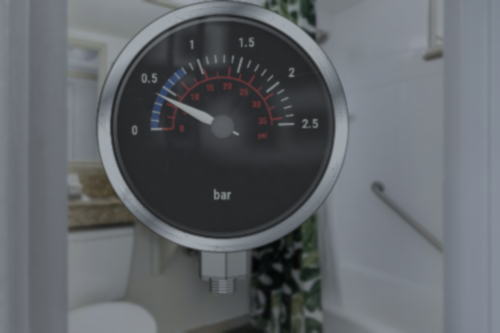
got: 0.4 bar
